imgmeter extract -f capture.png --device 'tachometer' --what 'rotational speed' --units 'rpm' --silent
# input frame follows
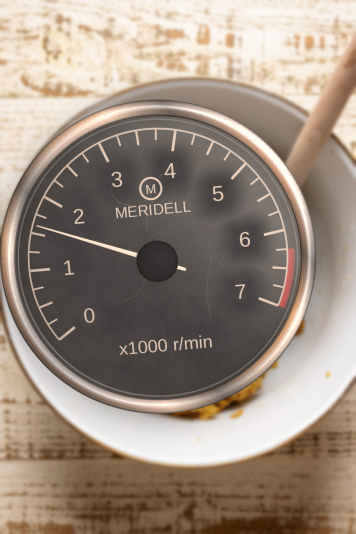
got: 1625 rpm
